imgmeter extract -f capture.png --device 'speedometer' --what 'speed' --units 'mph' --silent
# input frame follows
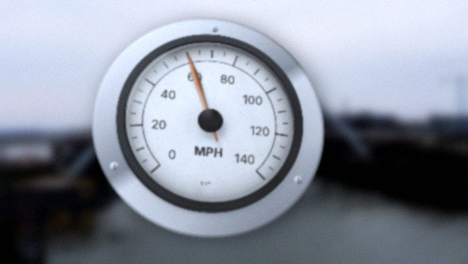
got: 60 mph
